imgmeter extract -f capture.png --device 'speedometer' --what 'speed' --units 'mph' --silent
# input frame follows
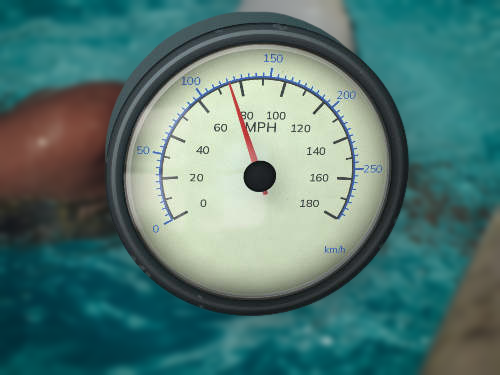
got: 75 mph
